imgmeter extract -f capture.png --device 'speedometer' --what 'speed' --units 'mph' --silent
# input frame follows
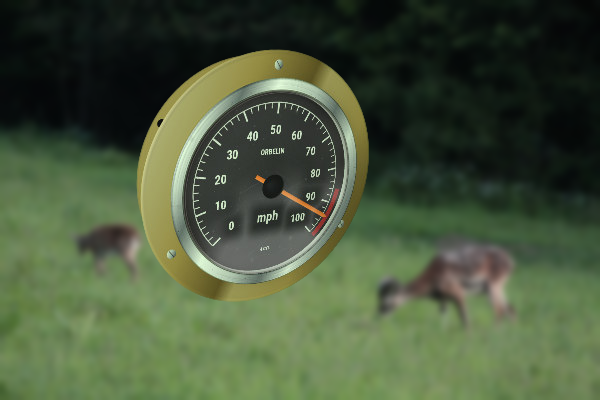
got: 94 mph
